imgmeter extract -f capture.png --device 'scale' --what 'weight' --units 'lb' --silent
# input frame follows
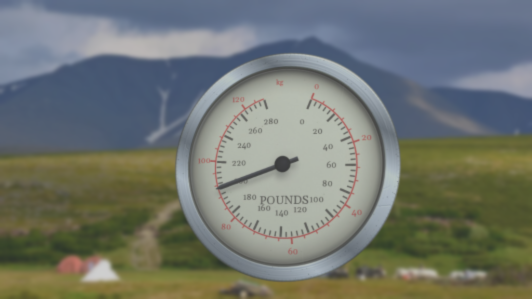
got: 200 lb
